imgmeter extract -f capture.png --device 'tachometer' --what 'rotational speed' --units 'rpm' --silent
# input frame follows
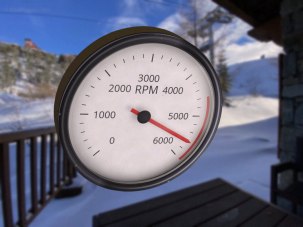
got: 5600 rpm
